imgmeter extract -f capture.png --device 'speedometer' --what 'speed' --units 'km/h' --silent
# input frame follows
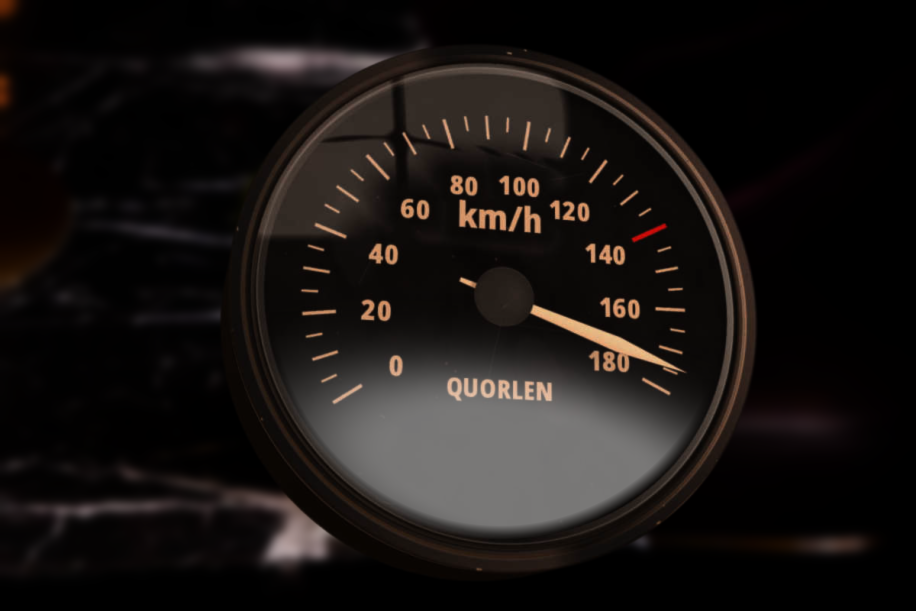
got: 175 km/h
